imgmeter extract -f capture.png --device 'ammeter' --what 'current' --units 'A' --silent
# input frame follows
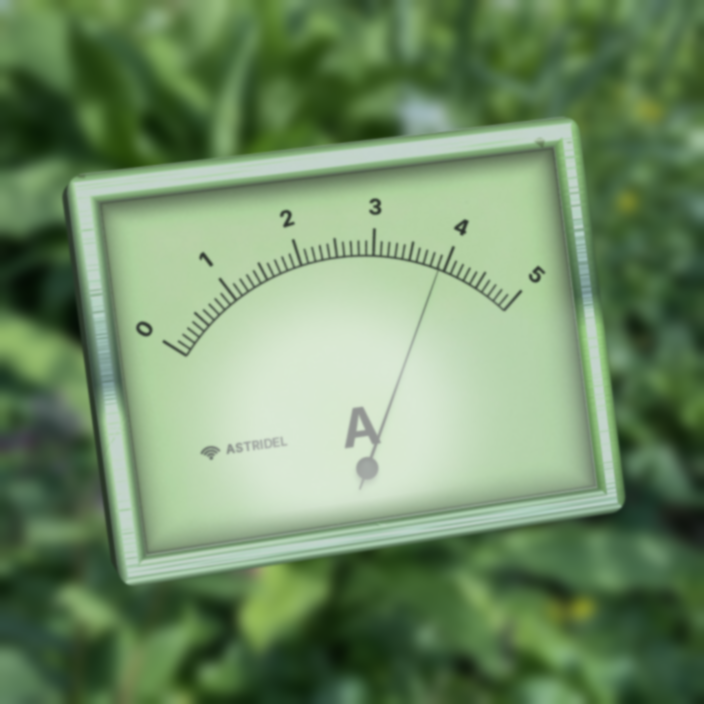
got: 3.9 A
